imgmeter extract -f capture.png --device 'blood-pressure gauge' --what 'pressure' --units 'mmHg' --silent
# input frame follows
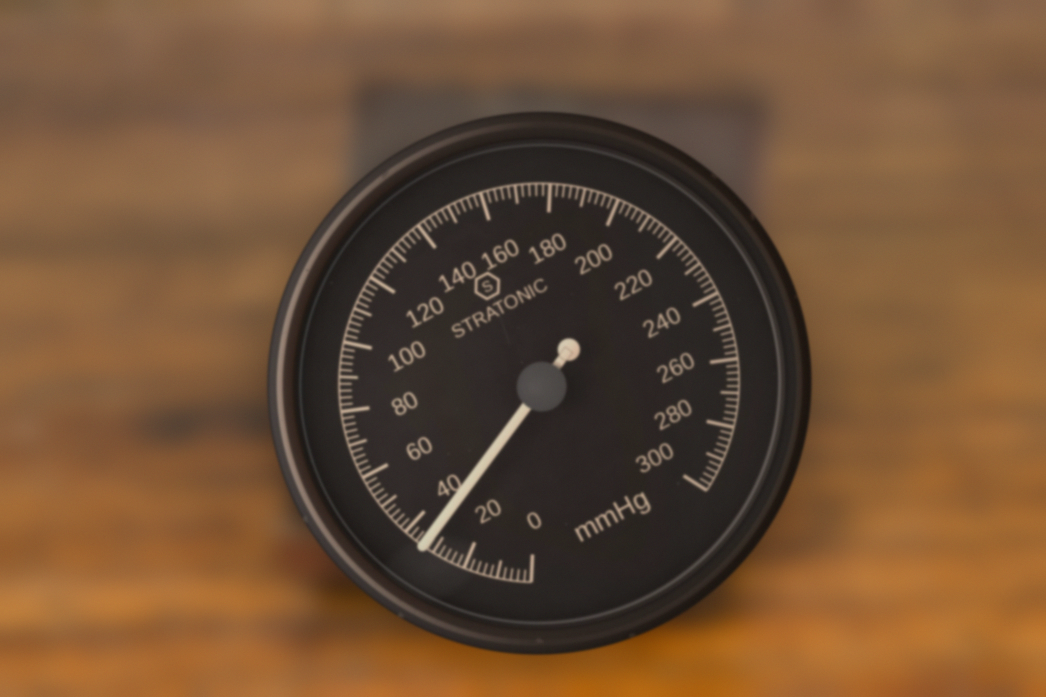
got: 34 mmHg
